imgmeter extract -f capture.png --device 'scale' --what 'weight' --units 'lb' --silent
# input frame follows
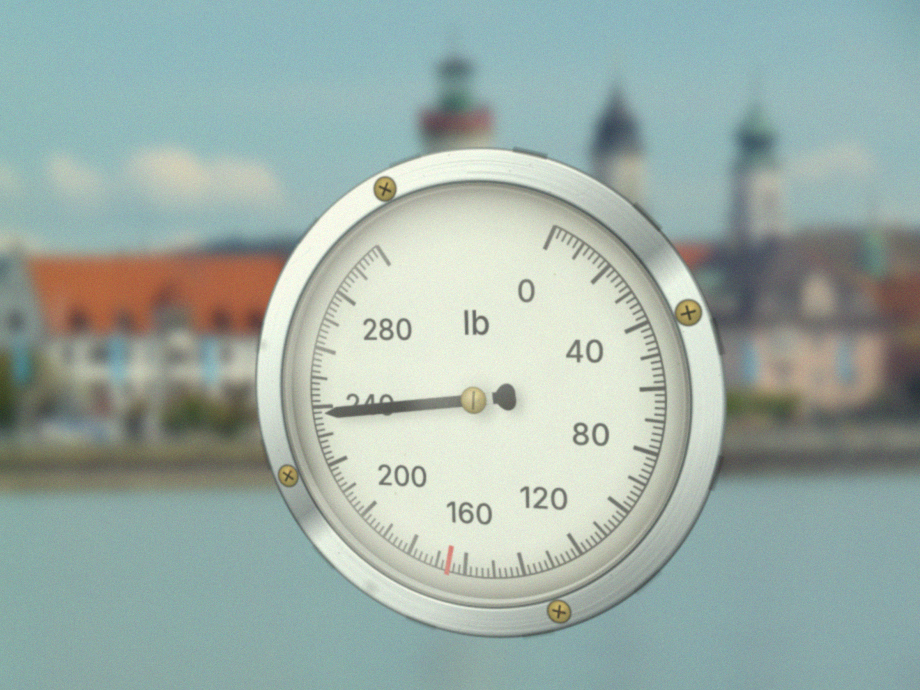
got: 238 lb
